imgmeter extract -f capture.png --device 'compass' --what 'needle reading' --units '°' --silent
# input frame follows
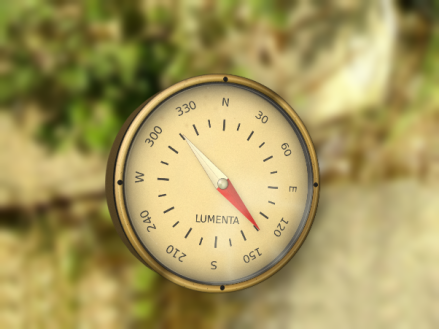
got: 135 °
